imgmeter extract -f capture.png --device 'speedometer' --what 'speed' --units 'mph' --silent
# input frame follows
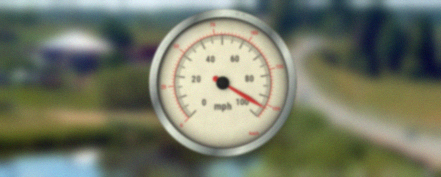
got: 95 mph
